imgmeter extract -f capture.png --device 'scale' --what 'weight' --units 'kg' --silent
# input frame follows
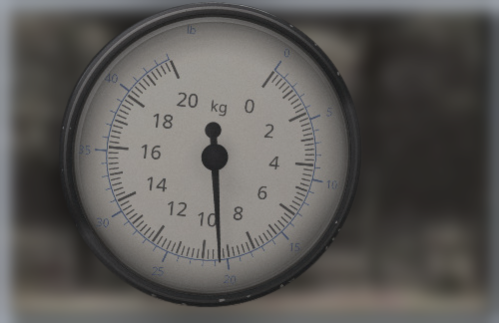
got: 9.4 kg
